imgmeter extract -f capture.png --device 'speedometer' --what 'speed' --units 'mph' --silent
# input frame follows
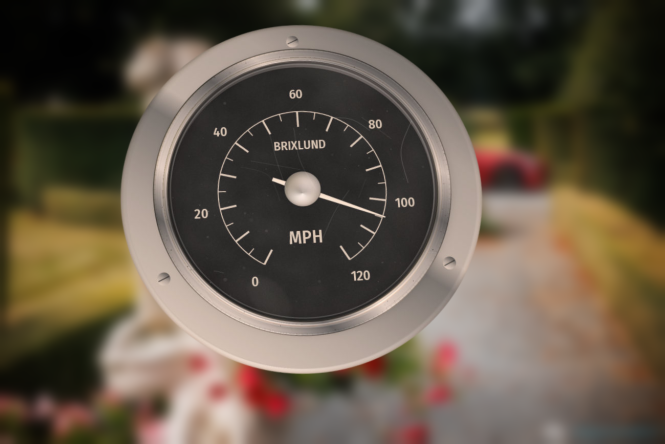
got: 105 mph
